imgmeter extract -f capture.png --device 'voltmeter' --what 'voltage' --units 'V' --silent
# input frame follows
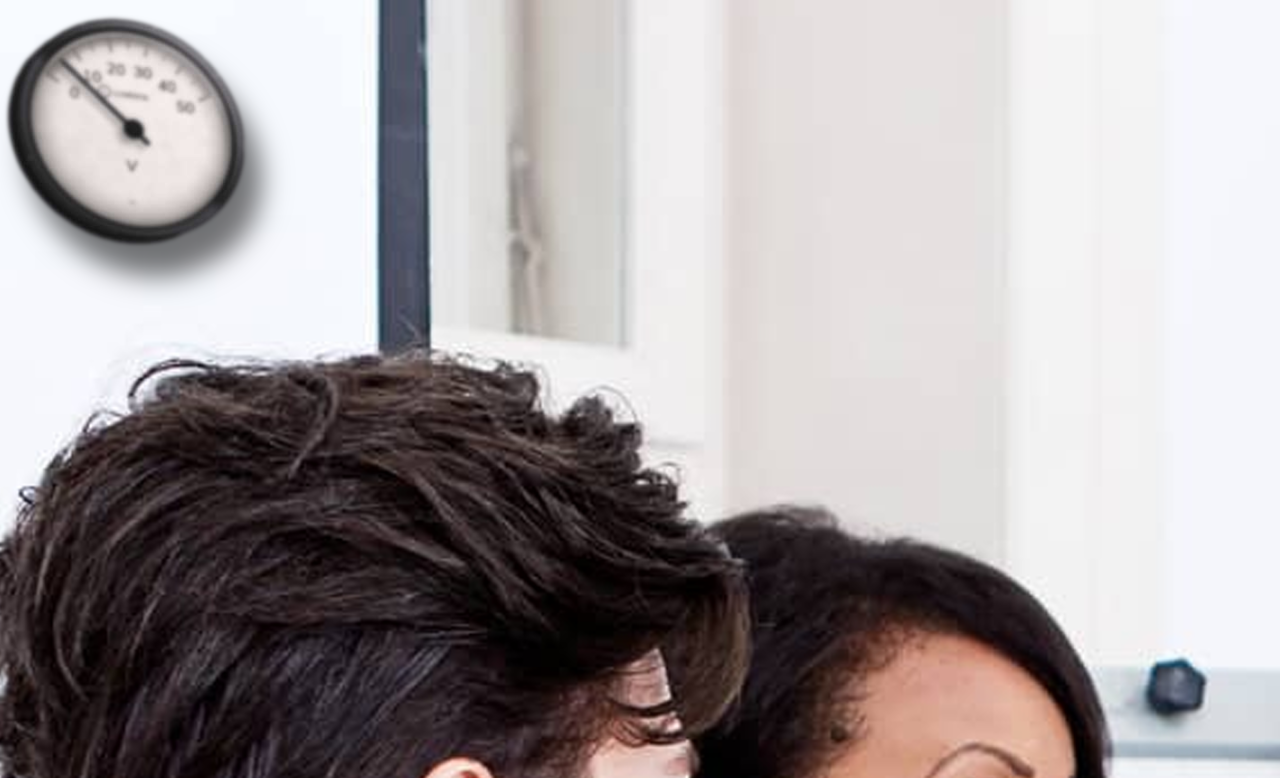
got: 5 V
